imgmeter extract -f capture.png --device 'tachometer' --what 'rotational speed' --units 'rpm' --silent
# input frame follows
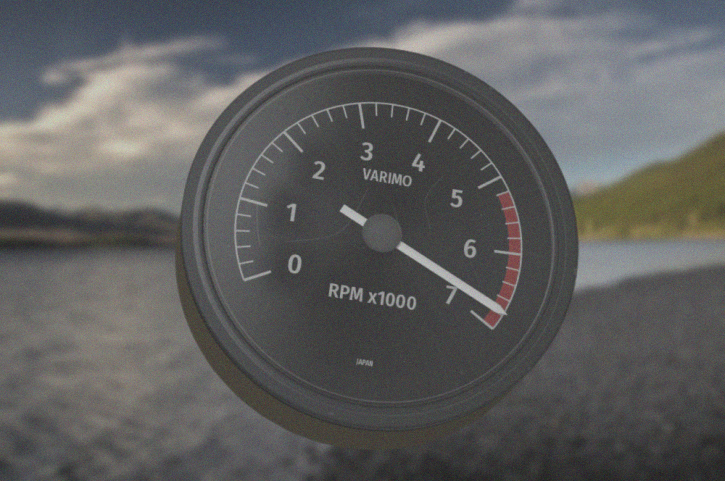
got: 6800 rpm
